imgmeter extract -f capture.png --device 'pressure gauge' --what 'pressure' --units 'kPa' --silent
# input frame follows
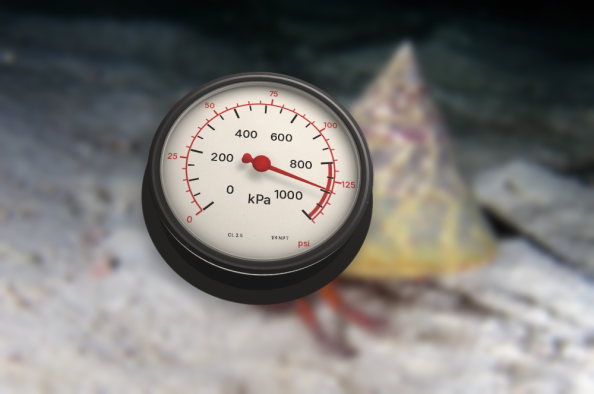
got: 900 kPa
